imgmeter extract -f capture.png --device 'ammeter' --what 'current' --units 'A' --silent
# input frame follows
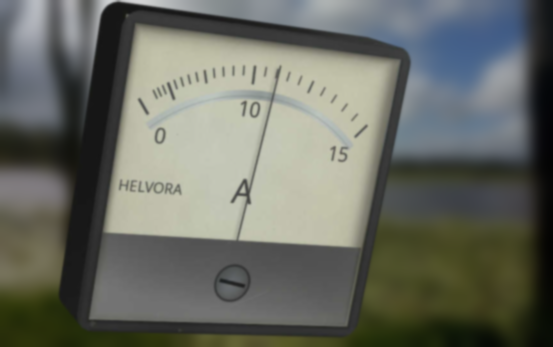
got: 11 A
